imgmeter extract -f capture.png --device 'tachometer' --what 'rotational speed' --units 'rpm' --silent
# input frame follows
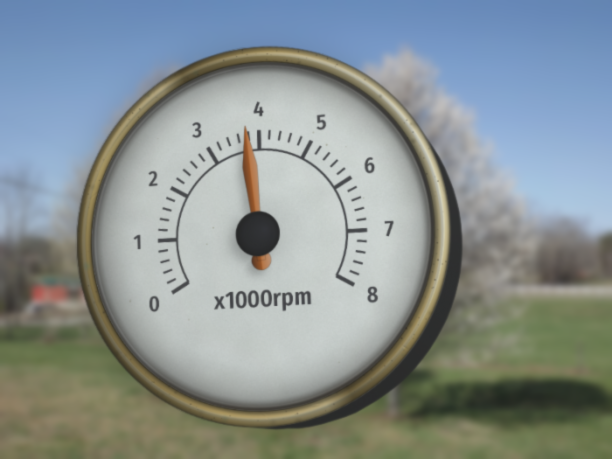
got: 3800 rpm
